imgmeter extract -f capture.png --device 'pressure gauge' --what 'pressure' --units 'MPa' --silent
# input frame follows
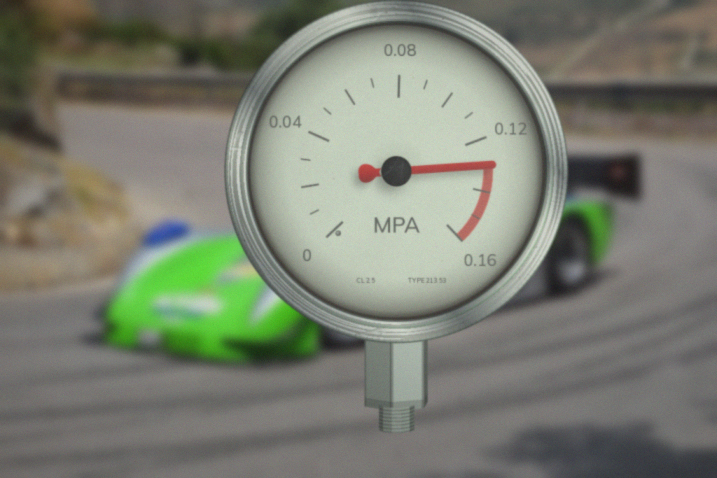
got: 0.13 MPa
